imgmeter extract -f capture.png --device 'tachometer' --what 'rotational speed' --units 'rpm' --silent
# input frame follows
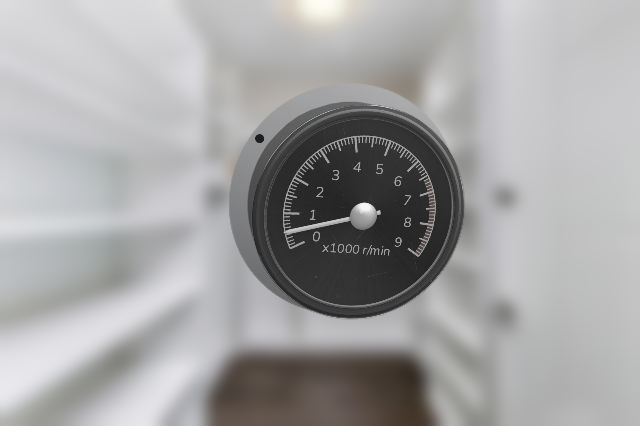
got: 500 rpm
